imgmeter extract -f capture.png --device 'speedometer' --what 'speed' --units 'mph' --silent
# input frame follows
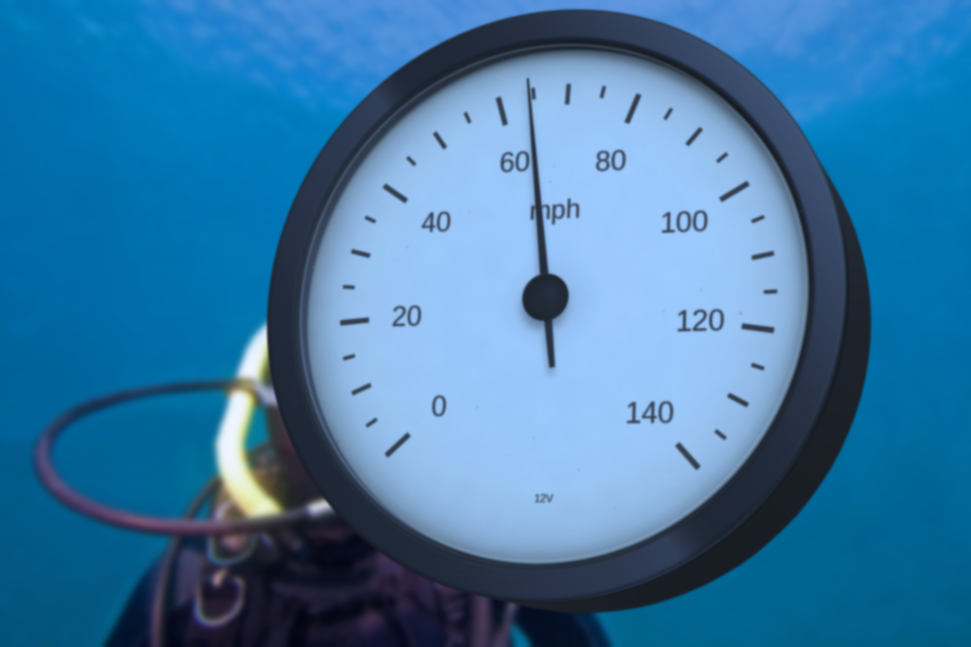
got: 65 mph
